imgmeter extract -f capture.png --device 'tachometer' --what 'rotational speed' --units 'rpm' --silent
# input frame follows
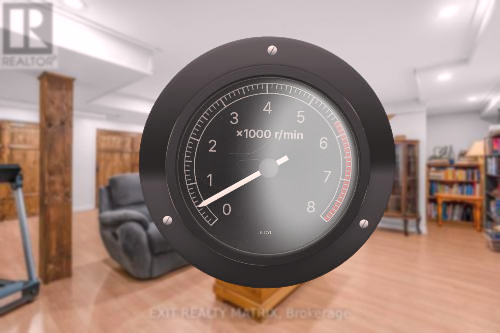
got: 500 rpm
